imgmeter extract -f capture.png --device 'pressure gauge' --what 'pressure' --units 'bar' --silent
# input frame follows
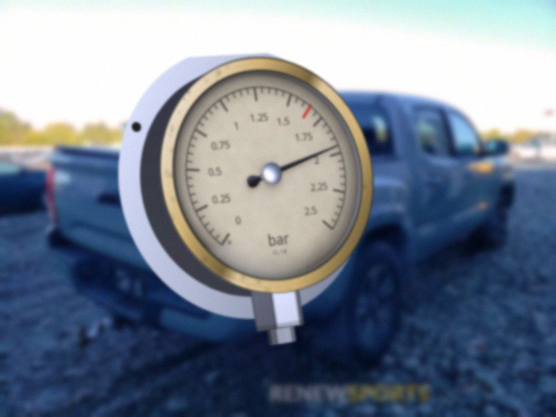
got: 1.95 bar
